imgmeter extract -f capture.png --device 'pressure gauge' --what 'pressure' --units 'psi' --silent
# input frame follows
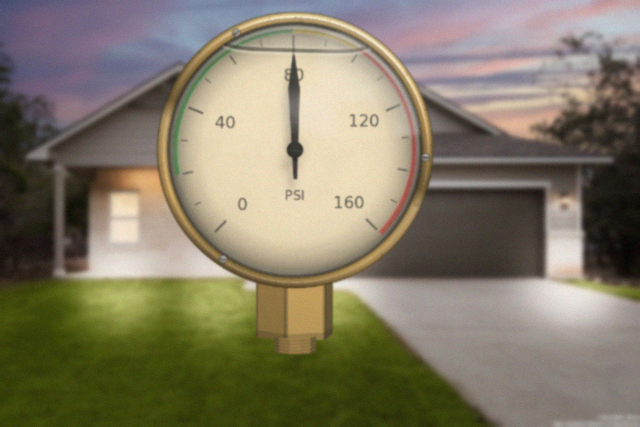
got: 80 psi
